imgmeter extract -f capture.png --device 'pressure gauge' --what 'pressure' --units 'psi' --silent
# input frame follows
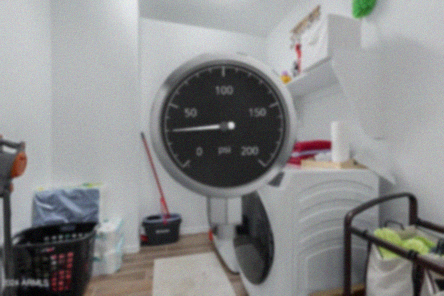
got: 30 psi
